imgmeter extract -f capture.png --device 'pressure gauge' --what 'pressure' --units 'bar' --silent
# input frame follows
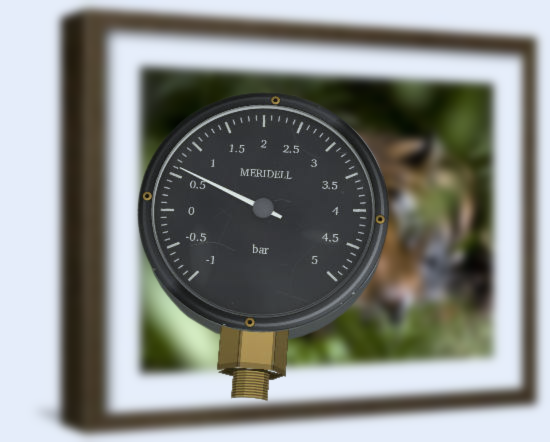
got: 0.6 bar
